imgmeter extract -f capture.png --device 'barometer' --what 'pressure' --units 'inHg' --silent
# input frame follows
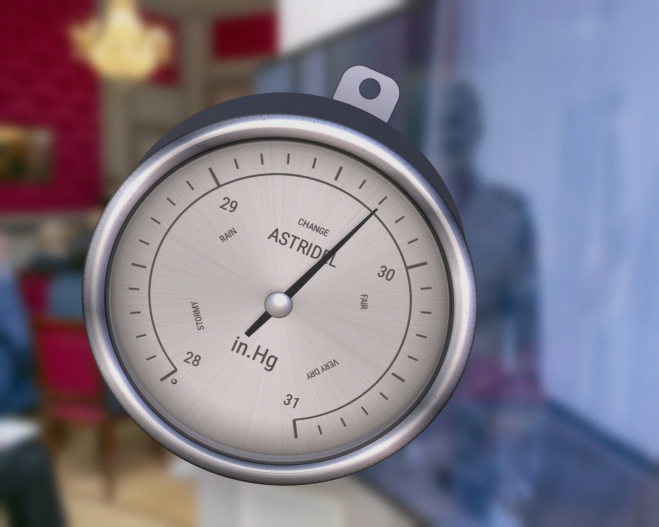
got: 29.7 inHg
